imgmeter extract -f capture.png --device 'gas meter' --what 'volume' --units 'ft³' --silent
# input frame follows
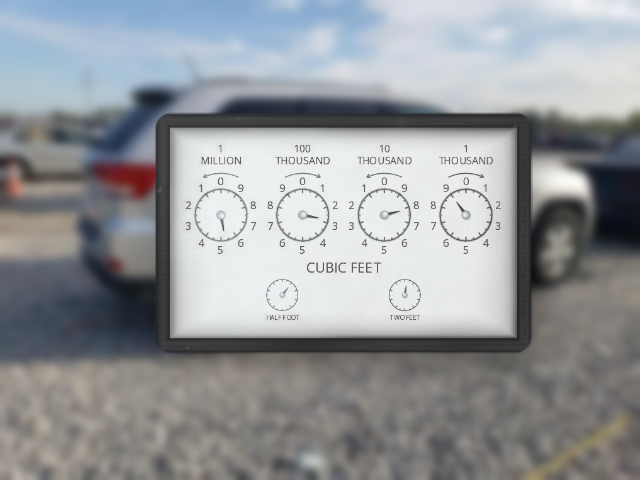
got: 527900 ft³
